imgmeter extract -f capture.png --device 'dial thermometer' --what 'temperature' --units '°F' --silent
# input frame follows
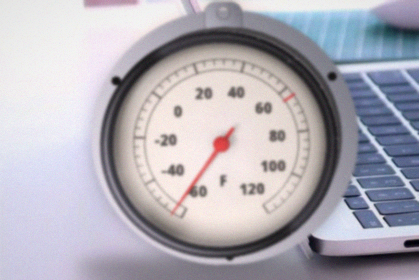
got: -56 °F
